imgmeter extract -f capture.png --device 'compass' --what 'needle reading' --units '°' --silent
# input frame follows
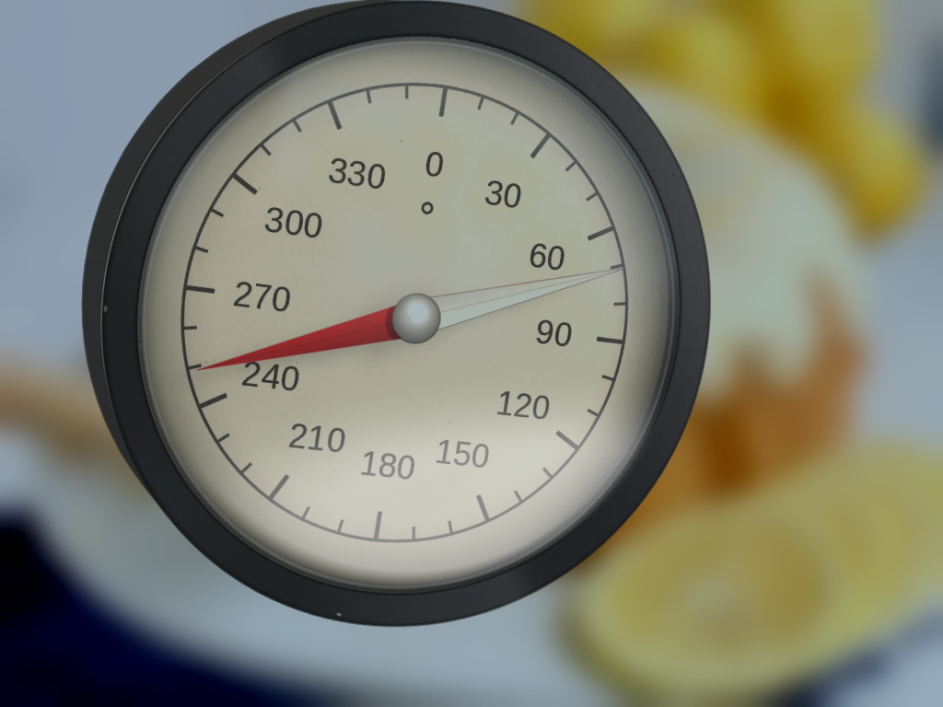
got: 250 °
